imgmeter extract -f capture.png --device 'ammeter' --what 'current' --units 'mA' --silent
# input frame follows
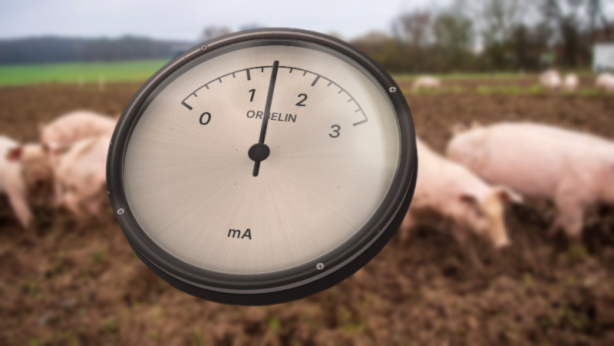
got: 1.4 mA
